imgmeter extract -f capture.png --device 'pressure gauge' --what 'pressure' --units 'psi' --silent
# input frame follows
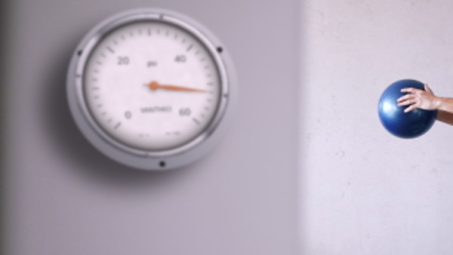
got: 52 psi
